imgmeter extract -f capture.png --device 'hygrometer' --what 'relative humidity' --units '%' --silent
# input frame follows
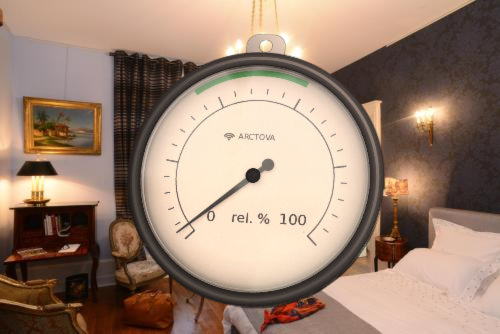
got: 2 %
